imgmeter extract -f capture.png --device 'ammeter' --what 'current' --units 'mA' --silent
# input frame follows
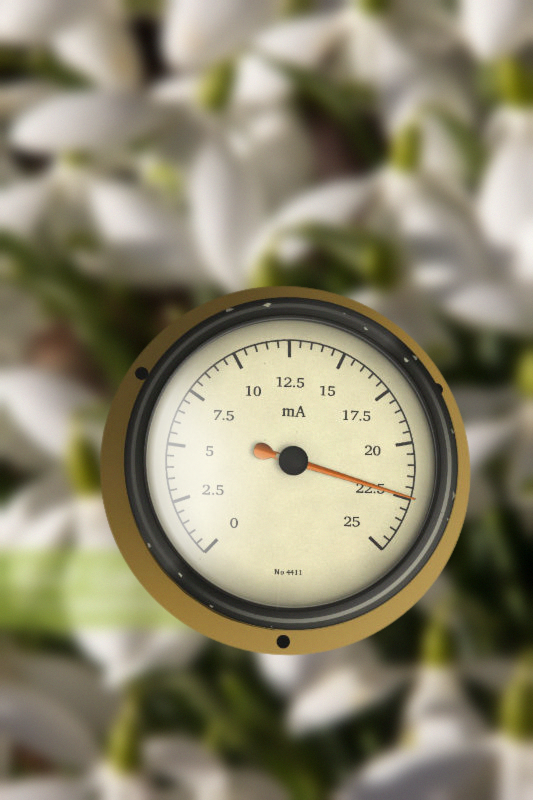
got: 22.5 mA
